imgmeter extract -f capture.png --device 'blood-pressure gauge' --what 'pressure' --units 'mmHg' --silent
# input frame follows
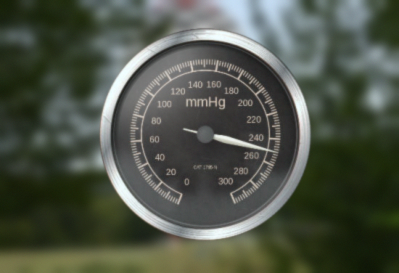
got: 250 mmHg
